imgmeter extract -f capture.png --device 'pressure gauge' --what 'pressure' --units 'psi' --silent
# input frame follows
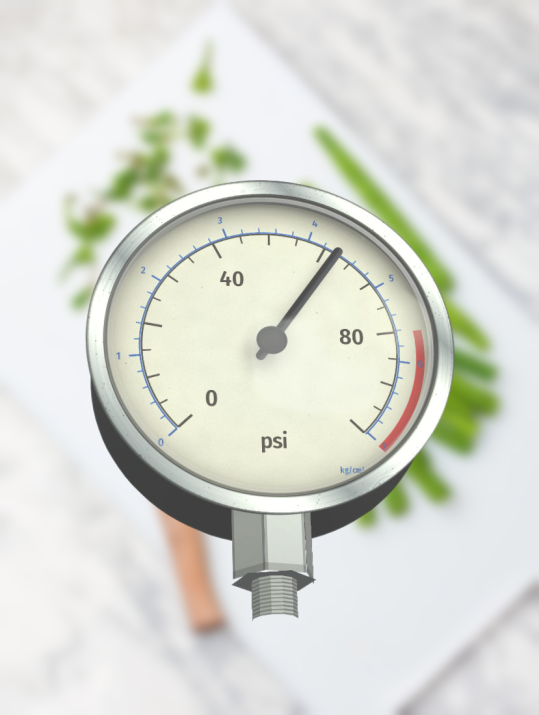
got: 62.5 psi
